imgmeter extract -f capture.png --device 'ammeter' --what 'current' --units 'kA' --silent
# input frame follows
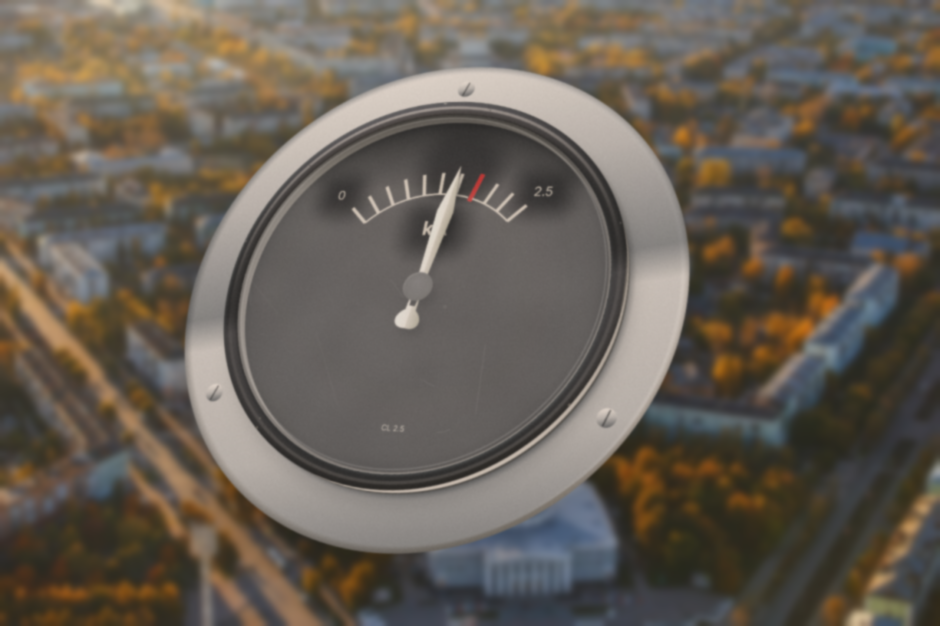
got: 1.5 kA
